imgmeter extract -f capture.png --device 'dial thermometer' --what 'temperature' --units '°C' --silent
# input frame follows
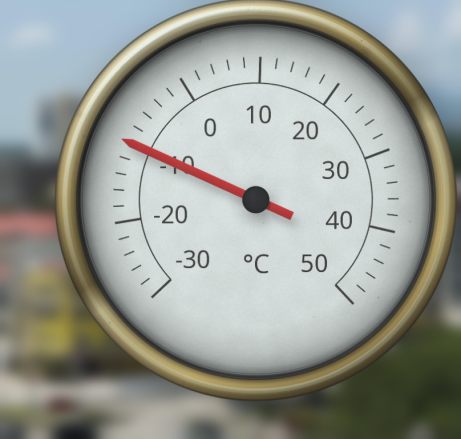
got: -10 °C
